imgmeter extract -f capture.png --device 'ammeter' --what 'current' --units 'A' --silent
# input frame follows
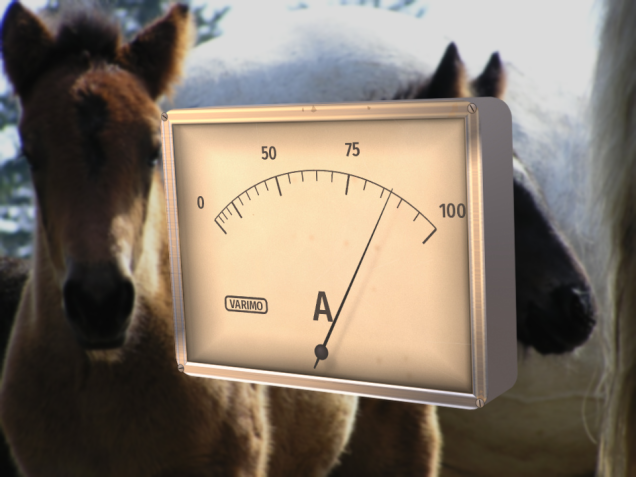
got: 87.5 A
